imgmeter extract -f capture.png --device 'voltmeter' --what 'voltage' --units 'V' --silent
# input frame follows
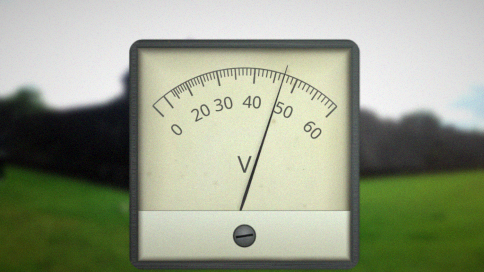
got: 47 V
